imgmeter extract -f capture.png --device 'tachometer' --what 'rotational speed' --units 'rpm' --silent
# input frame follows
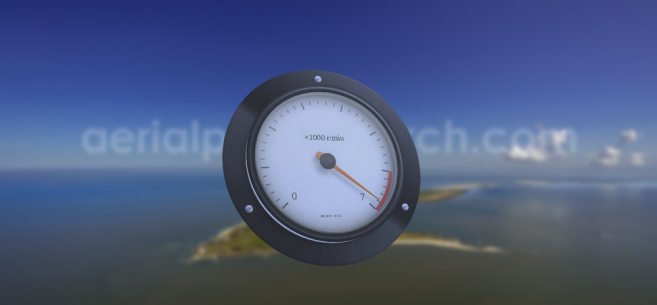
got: 6800 rpm
